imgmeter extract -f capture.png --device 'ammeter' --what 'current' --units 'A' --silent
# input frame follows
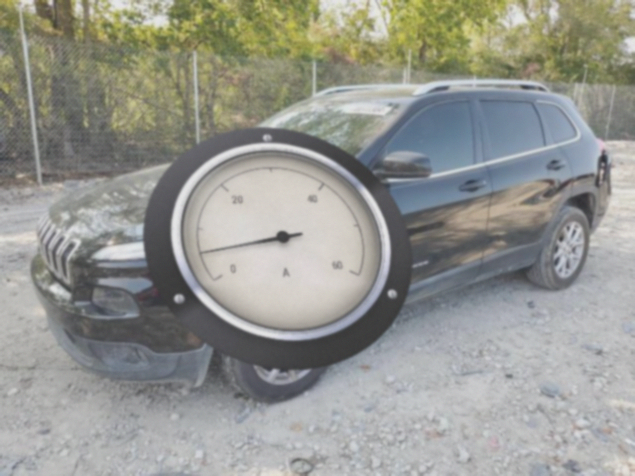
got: 5 A
